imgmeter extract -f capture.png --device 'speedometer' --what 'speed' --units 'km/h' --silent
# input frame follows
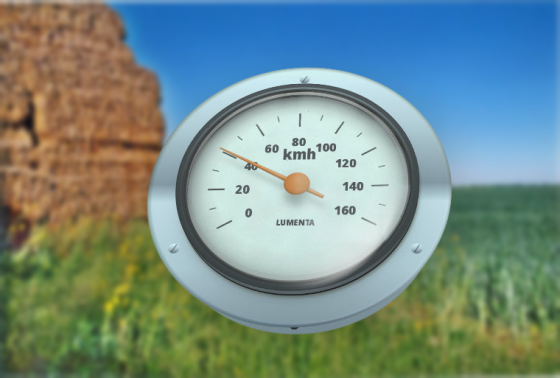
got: 40 km/h
